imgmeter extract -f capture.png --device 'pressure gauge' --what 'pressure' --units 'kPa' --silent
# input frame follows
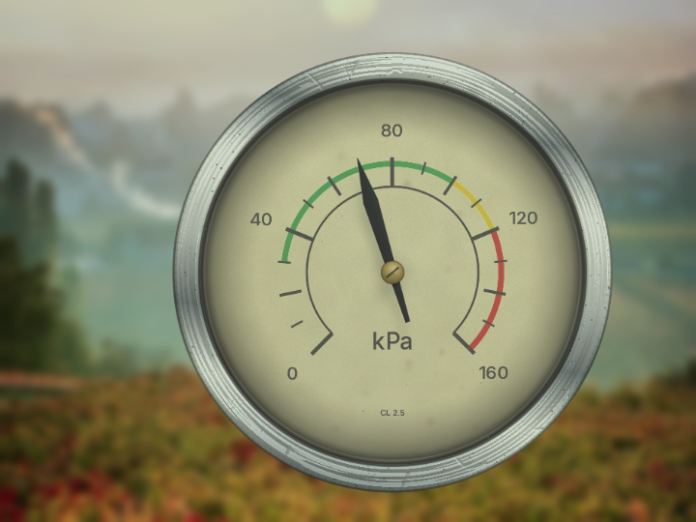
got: 70 kPa
